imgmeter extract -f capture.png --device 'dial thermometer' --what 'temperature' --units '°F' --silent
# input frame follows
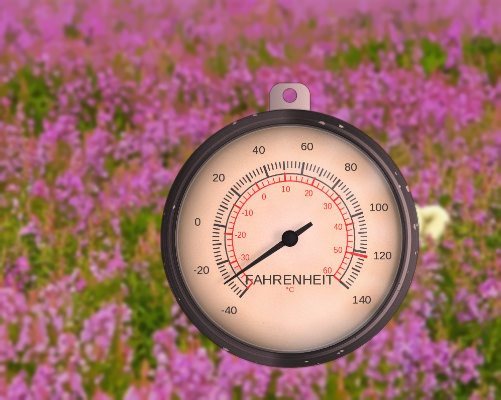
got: -30 °F
